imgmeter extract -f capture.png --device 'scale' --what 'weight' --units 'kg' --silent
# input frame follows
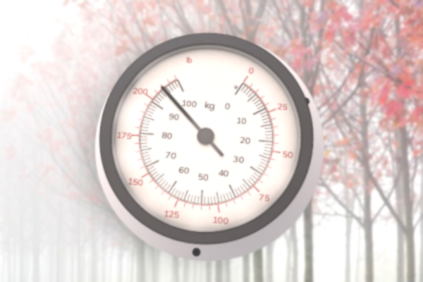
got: 95 kg
